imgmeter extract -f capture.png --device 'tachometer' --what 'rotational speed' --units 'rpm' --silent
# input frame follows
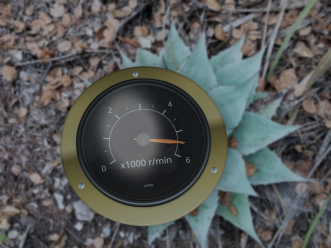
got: 5500 rpm
